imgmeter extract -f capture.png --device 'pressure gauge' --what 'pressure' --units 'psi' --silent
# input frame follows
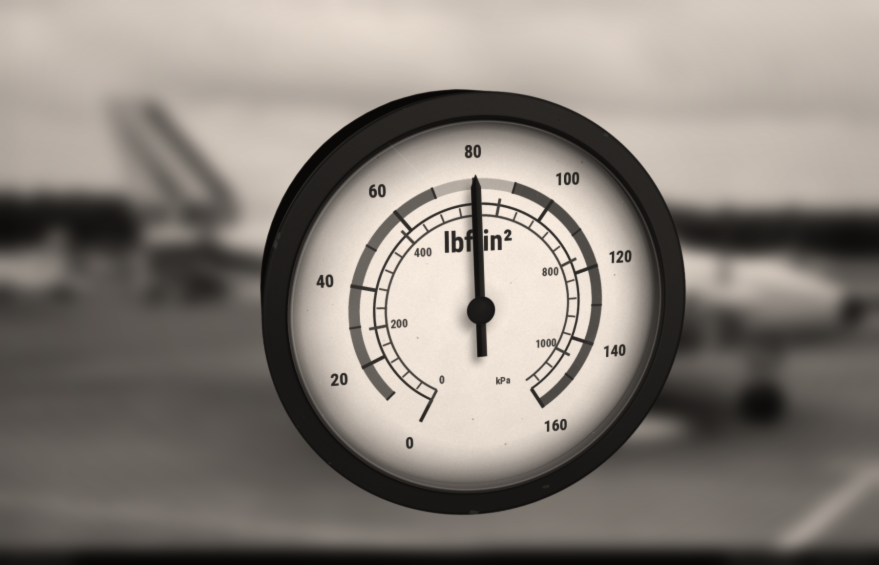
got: 80 psi
